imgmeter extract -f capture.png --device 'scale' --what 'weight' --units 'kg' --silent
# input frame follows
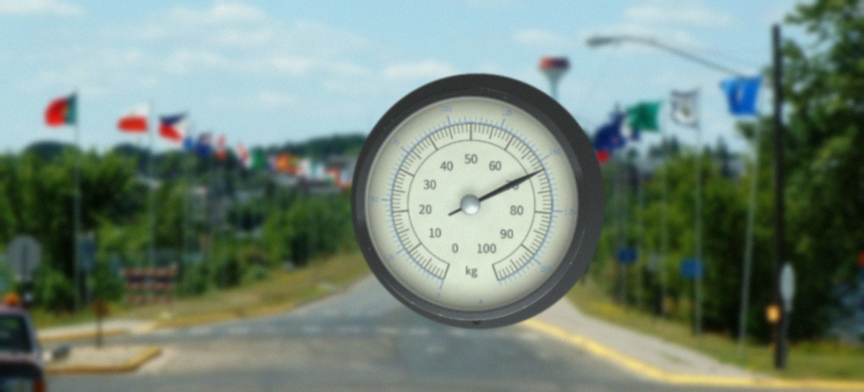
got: 70 kg
